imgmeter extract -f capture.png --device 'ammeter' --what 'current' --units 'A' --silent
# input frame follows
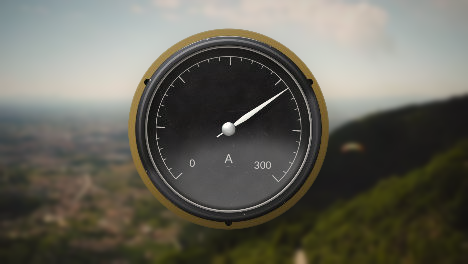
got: 210 A
